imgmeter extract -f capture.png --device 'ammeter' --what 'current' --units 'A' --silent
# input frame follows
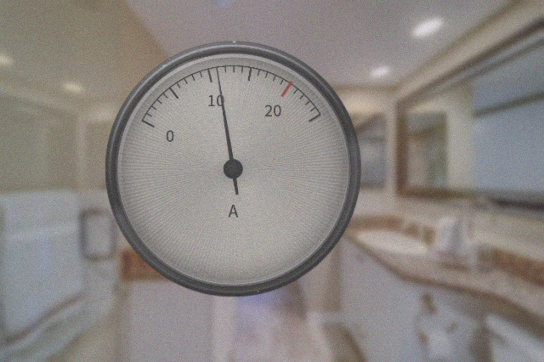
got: 11 A
